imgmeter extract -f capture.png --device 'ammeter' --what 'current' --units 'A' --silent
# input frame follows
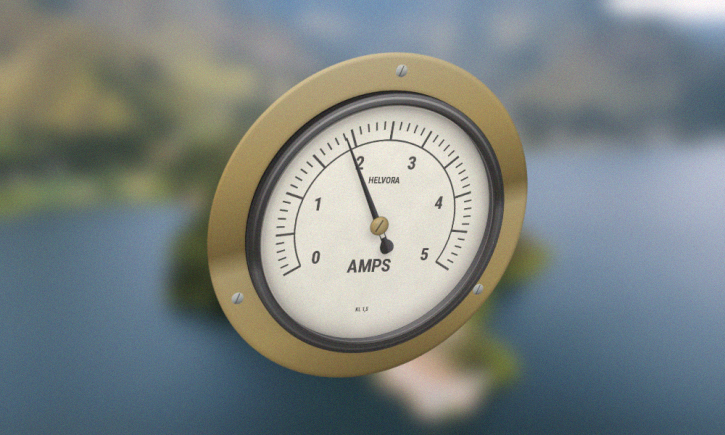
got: 1.9 A
